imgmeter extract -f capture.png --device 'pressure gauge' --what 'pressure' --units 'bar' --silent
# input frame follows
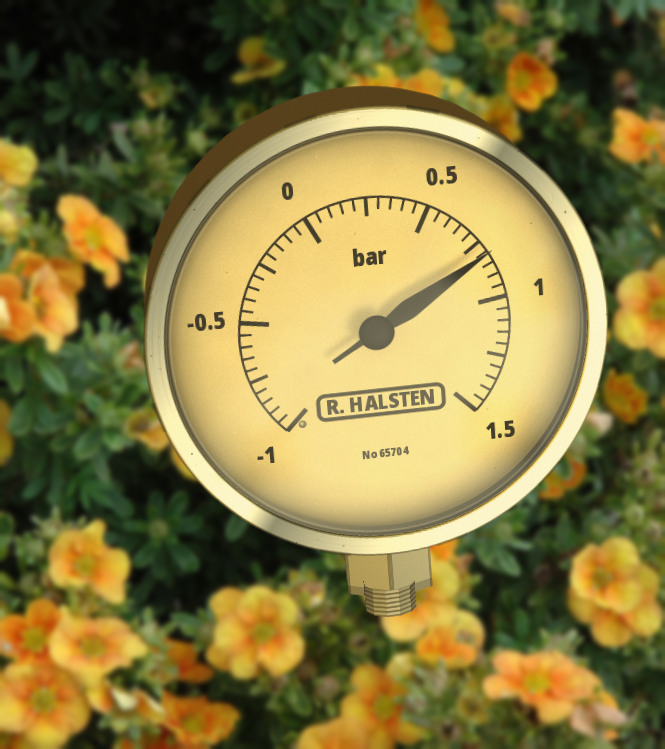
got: 0.8 bar
